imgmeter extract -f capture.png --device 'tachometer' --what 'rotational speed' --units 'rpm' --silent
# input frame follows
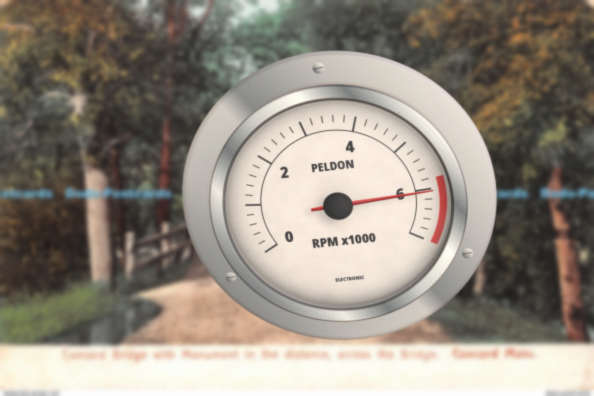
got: 6000 rpm
